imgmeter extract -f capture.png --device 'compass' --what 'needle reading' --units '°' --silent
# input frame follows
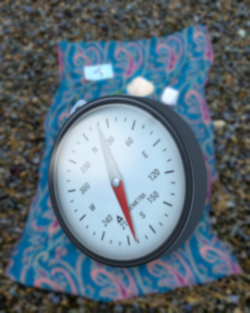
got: 200 °
